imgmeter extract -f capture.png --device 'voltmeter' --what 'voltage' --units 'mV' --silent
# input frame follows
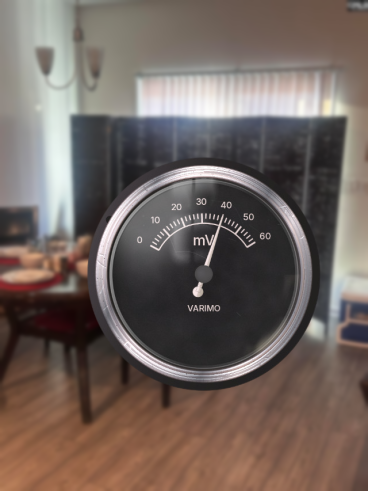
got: 40 mV
